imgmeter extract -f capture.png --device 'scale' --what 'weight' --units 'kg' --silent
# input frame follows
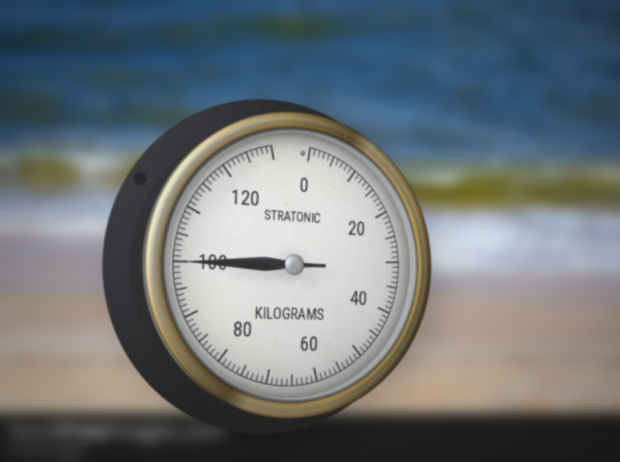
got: 100 kg
